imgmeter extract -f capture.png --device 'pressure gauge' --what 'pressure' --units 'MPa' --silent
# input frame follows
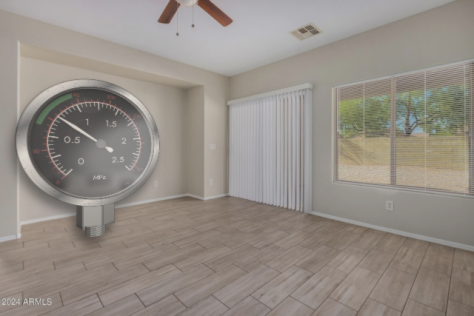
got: 0.75 MPa
